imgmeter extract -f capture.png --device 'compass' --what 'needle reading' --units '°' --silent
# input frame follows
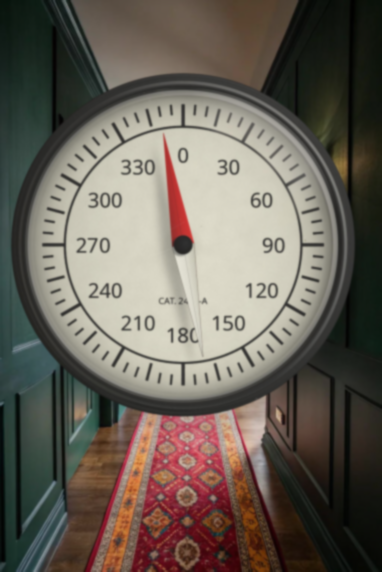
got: 350 °
